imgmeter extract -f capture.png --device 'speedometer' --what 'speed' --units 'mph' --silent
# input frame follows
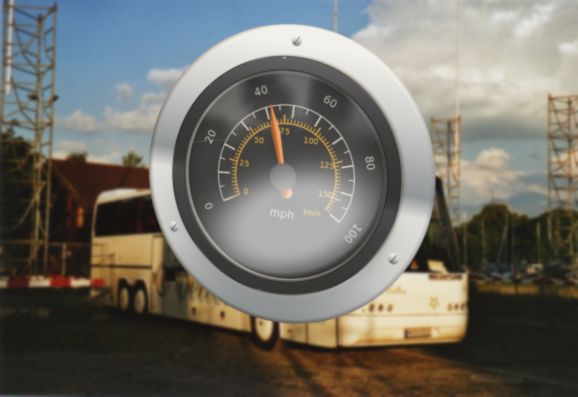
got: 42.5 mph
